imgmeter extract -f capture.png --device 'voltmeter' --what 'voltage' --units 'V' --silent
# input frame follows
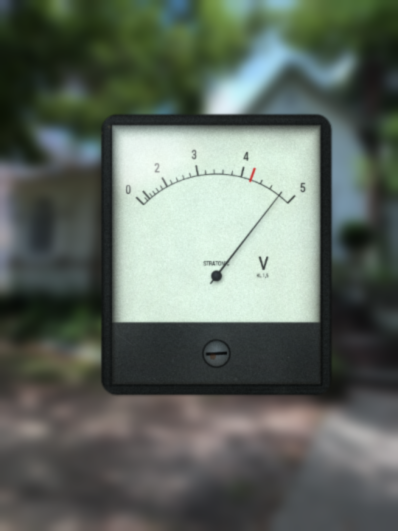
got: 4.8 V
